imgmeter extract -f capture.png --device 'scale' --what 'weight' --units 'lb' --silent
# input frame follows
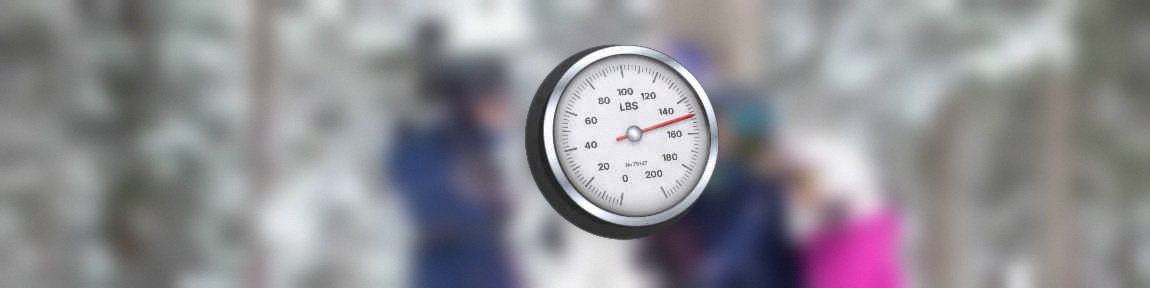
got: 150 lb
